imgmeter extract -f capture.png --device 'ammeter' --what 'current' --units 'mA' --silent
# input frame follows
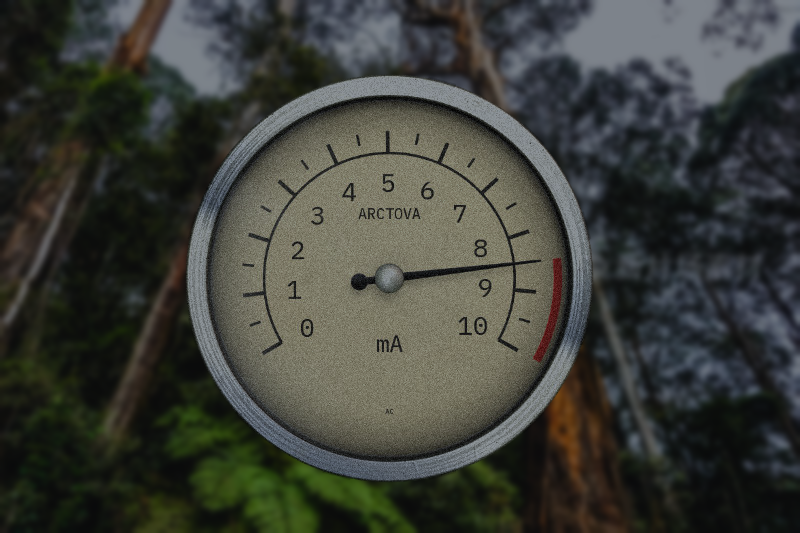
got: 8.5 mA
